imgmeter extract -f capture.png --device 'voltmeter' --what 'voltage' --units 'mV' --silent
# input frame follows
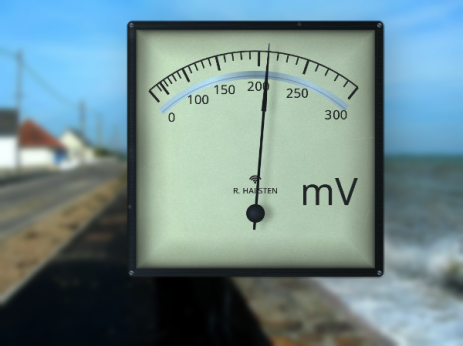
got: 210 mV
